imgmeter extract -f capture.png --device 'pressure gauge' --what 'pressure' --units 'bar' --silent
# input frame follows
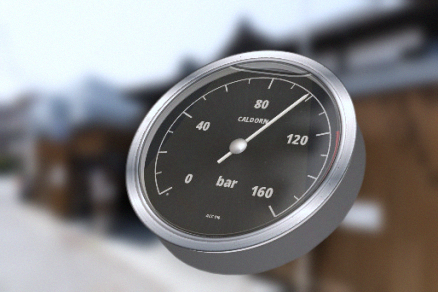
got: 100 bar
